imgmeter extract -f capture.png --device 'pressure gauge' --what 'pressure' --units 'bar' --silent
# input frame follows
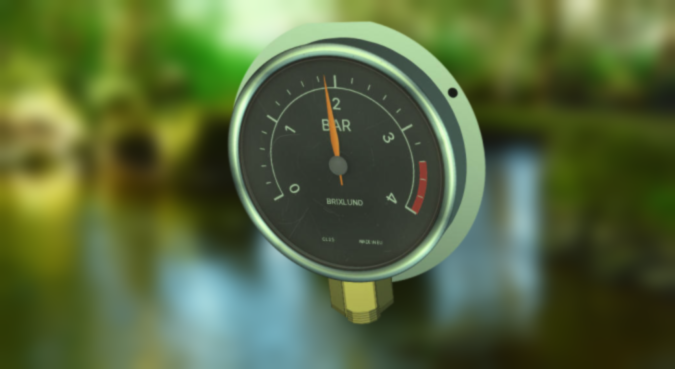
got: 1.9 bar
